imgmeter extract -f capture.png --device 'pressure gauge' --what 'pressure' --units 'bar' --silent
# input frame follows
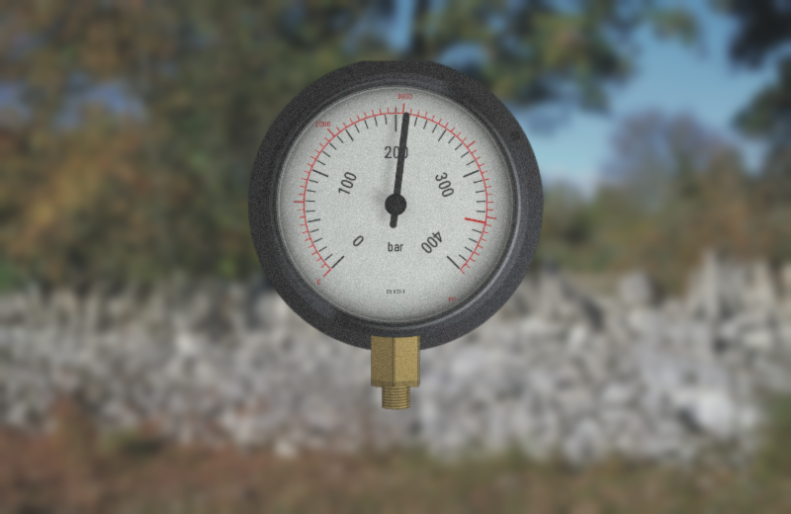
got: 210 bar
